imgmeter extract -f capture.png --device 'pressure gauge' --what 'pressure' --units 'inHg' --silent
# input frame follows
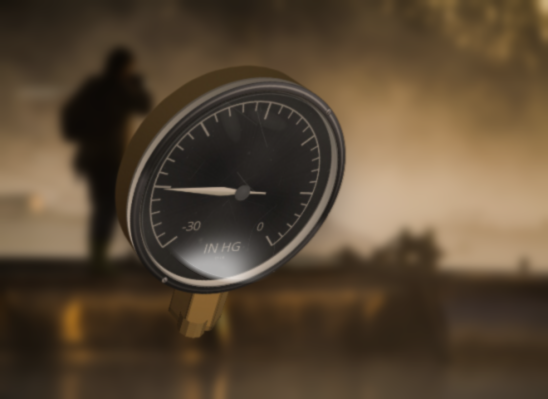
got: -25 inHg
